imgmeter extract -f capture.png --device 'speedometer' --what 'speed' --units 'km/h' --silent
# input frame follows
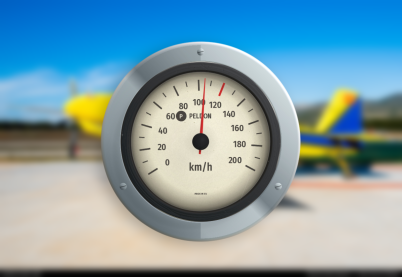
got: 105 km/h
